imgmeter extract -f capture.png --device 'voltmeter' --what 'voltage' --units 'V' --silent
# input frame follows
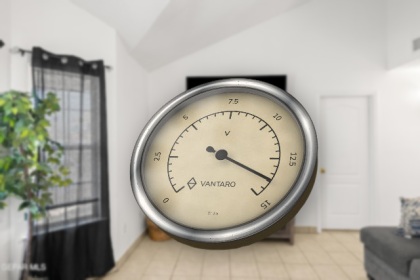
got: 14 V
